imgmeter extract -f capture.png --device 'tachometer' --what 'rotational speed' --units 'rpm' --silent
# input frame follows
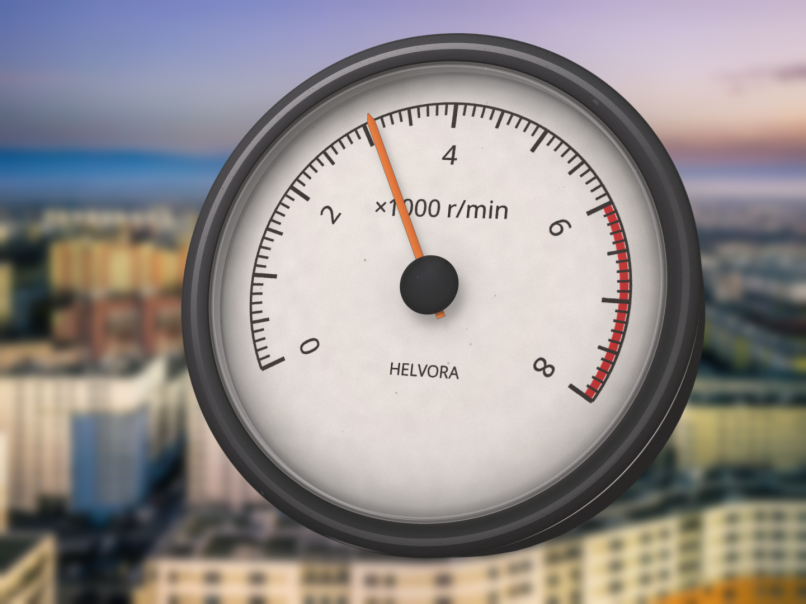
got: 3100 rpm
